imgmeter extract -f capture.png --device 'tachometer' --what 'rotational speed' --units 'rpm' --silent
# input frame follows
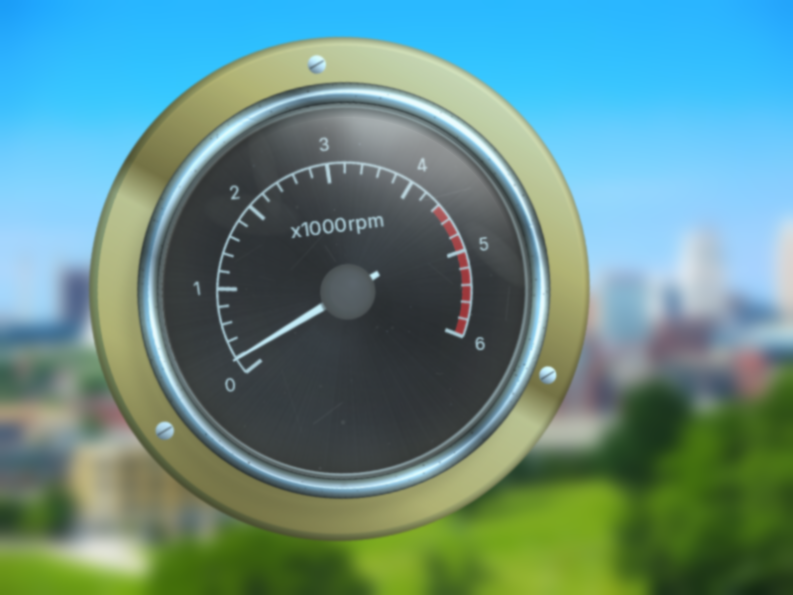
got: 200 rpm
